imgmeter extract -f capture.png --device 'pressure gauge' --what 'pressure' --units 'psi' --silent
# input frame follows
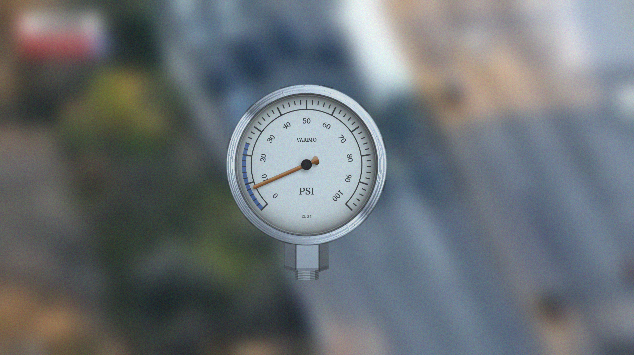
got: 8 psi
